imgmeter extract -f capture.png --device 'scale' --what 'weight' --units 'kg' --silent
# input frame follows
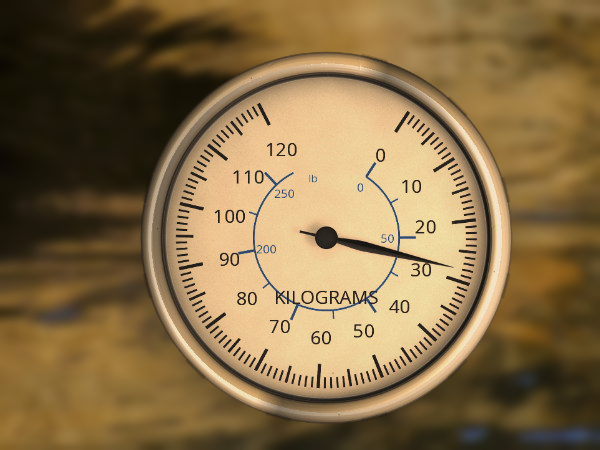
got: 28 kg
